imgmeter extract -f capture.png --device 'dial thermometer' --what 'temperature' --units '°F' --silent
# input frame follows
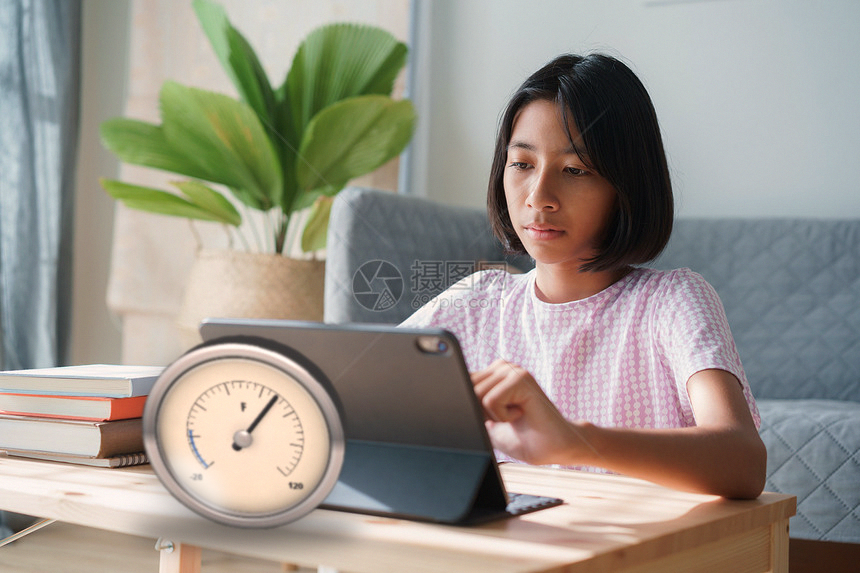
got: 68 °F
